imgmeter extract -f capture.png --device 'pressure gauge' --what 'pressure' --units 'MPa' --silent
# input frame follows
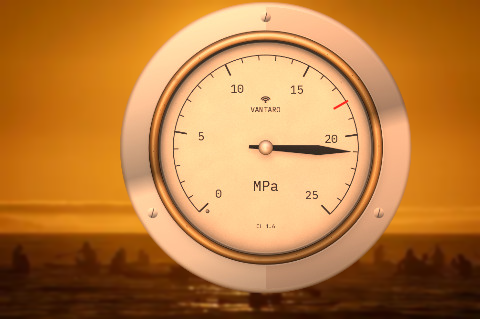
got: 21 MPa
